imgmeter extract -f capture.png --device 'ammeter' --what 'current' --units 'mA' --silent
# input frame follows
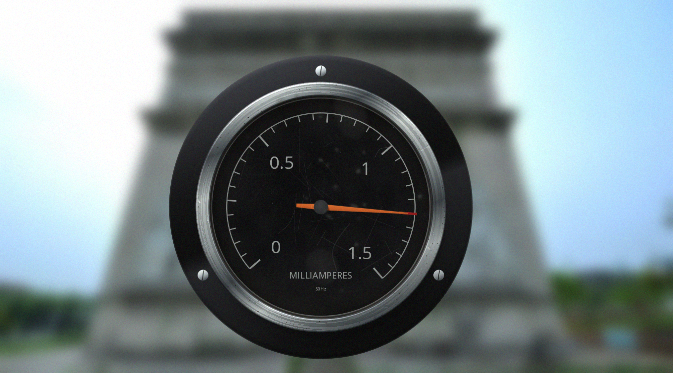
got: 1.25 mA
